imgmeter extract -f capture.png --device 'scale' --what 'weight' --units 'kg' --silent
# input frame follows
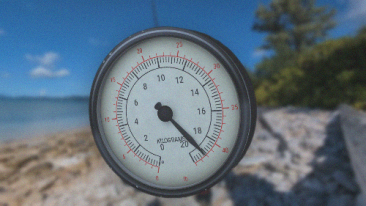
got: 19 kg
